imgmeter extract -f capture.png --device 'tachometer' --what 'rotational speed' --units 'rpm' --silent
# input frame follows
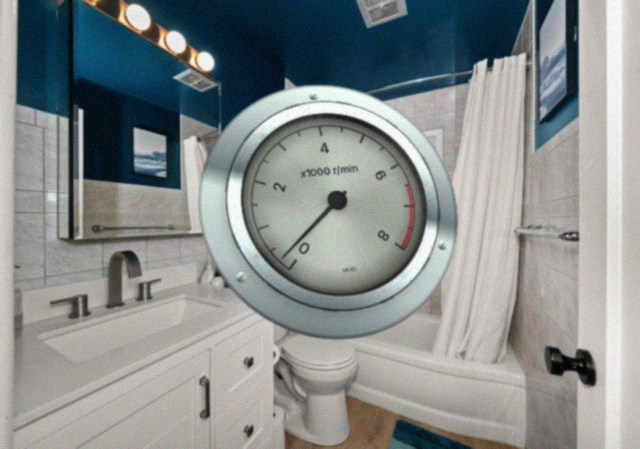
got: 250 rpm
